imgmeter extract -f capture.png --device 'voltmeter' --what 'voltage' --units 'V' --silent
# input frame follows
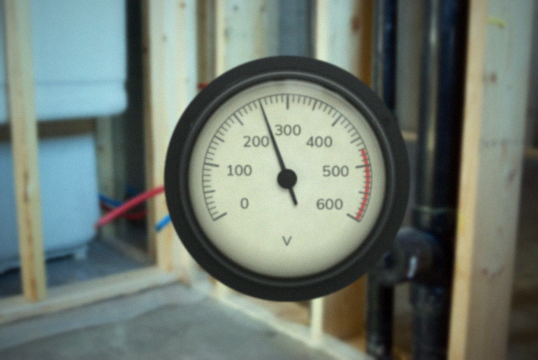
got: 250 V
